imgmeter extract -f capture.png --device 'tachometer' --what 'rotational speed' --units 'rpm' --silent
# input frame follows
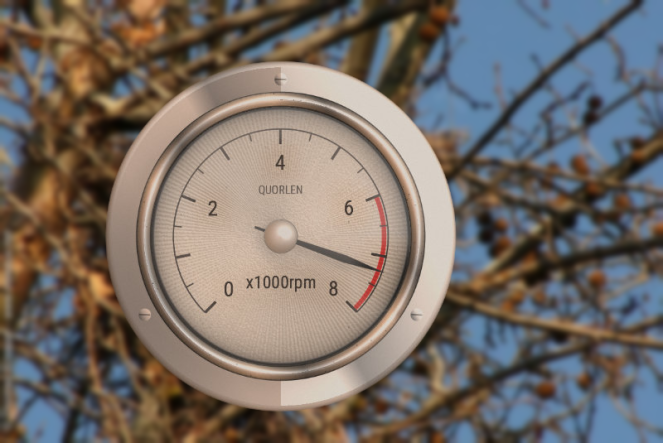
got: 7250 rpm
